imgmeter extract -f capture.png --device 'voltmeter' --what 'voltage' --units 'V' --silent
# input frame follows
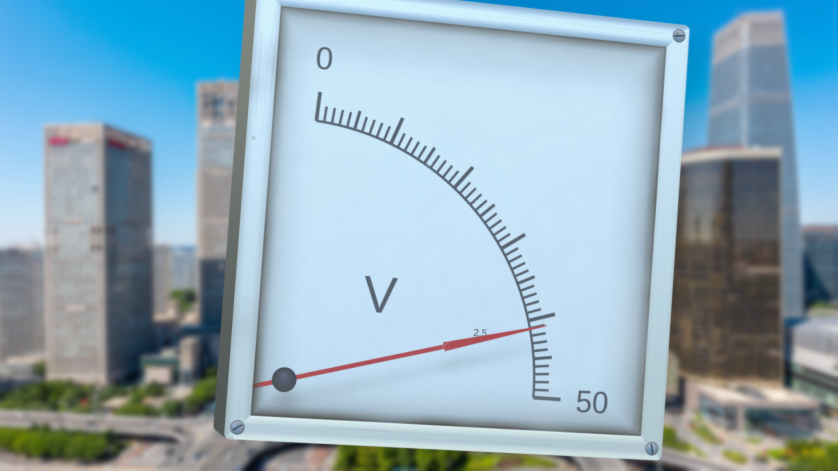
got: 41 V
